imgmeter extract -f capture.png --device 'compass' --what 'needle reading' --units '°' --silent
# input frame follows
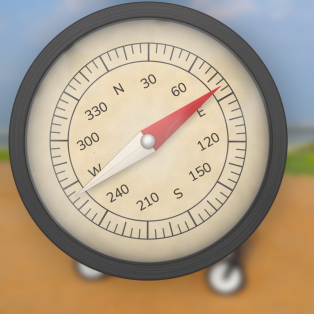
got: 82.5 °
